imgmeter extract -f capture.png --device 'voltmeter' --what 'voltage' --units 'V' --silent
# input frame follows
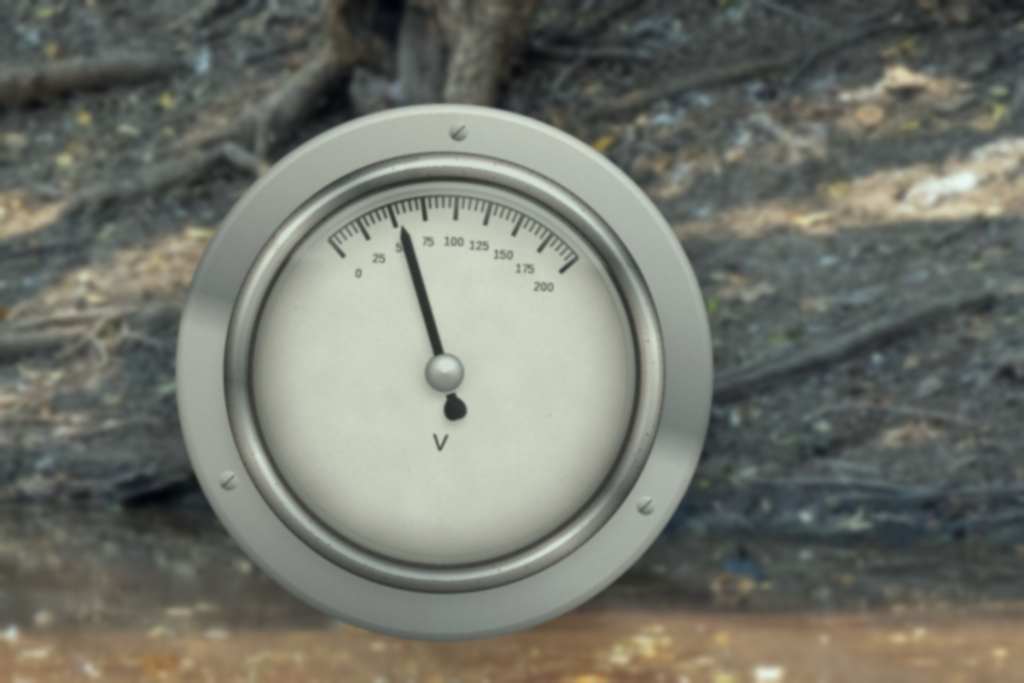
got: 55 V
